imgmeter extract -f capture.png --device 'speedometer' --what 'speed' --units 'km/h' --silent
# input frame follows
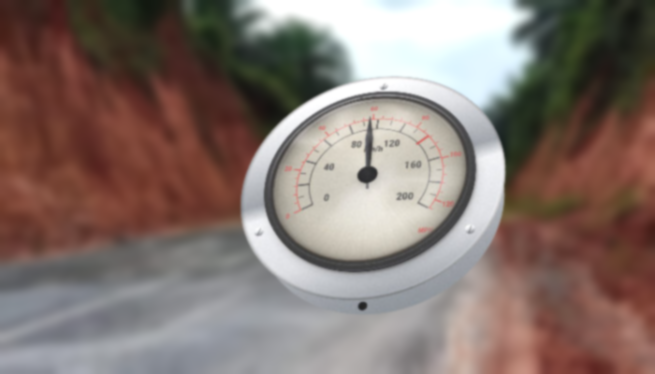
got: 95 km/h
